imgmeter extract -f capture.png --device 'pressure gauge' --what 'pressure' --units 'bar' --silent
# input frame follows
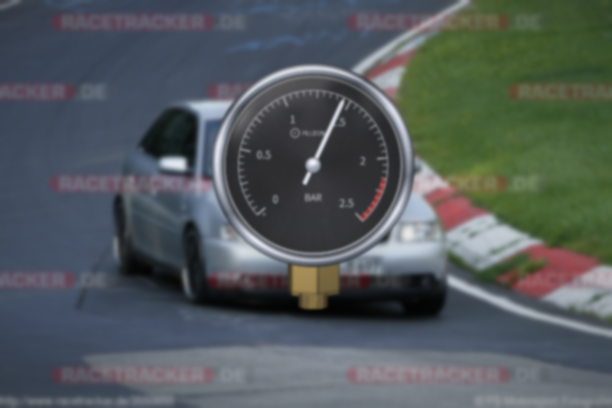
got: 1.45 bar
